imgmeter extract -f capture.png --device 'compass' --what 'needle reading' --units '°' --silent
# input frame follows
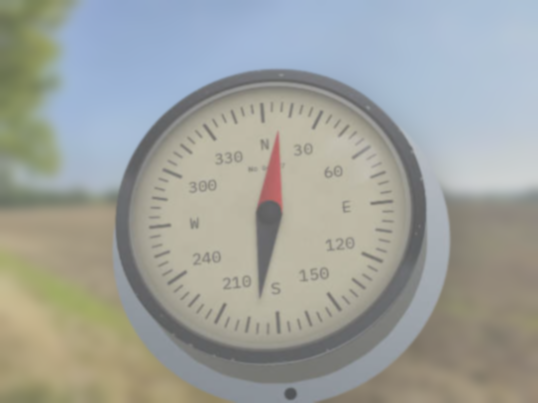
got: 10 °
